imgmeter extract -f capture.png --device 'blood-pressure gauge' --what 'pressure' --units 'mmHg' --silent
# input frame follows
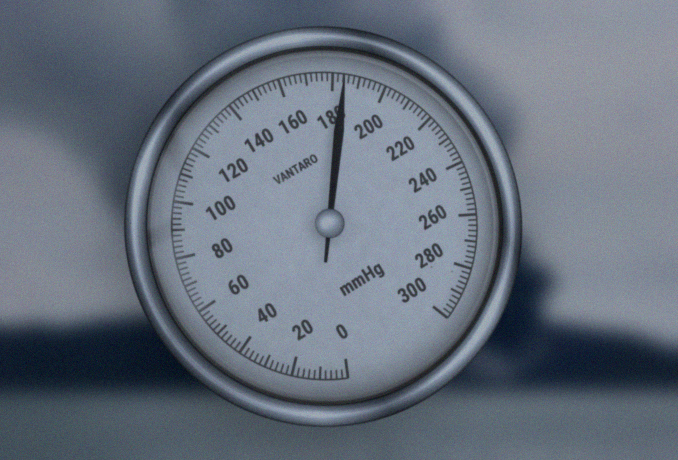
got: 184 mmHg
